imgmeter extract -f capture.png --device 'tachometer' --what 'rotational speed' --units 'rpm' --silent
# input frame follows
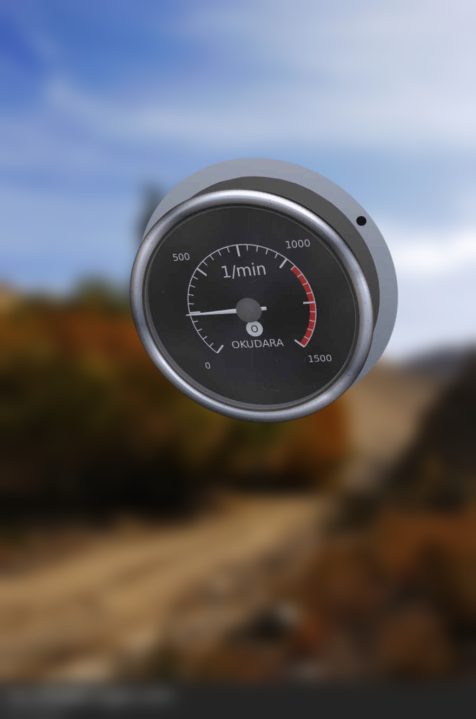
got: 250 rpm
